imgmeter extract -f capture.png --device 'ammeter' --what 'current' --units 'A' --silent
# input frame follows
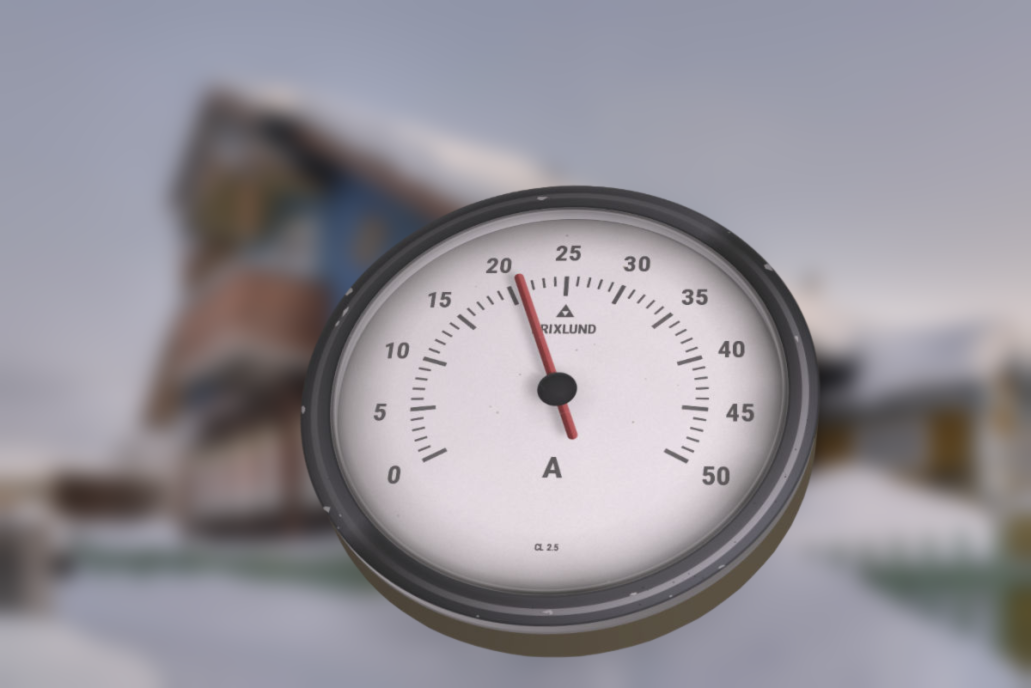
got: 21 A
